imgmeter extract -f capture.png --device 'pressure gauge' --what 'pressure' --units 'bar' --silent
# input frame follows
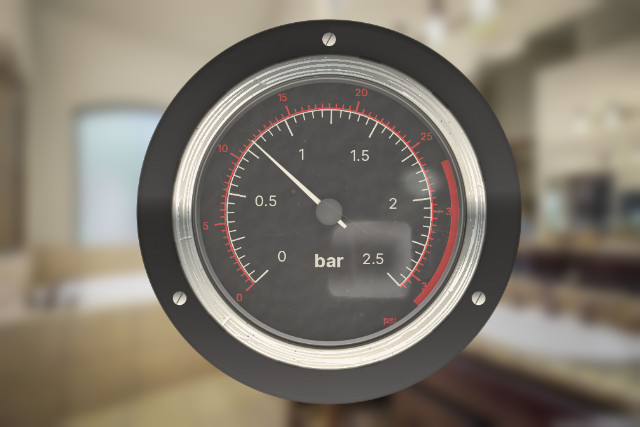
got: 0.8 bar
